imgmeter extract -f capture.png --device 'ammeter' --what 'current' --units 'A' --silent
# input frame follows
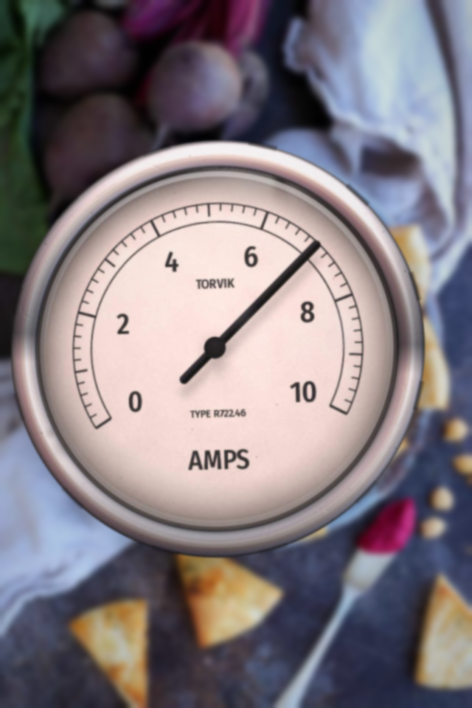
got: 7 A
